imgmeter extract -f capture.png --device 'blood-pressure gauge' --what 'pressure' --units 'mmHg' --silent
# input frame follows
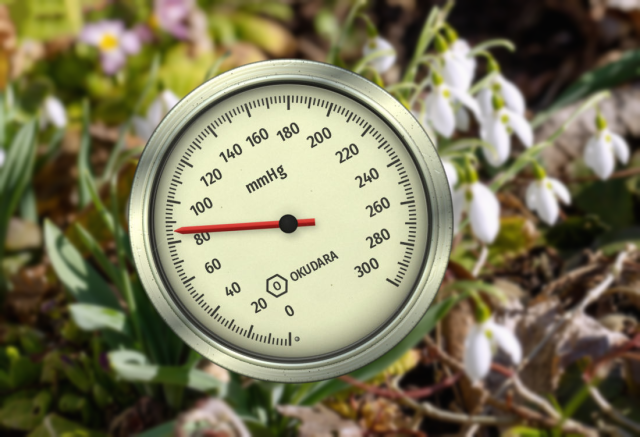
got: 86 mmHg
